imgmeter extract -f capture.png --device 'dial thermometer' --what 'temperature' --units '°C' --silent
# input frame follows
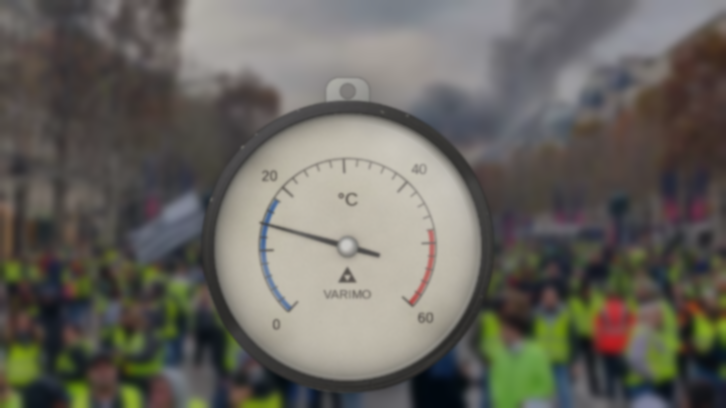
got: 14 °C
